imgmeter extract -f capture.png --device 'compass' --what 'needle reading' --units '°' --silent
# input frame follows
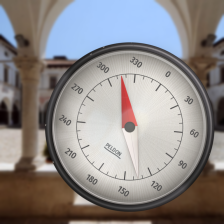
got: 315 °
